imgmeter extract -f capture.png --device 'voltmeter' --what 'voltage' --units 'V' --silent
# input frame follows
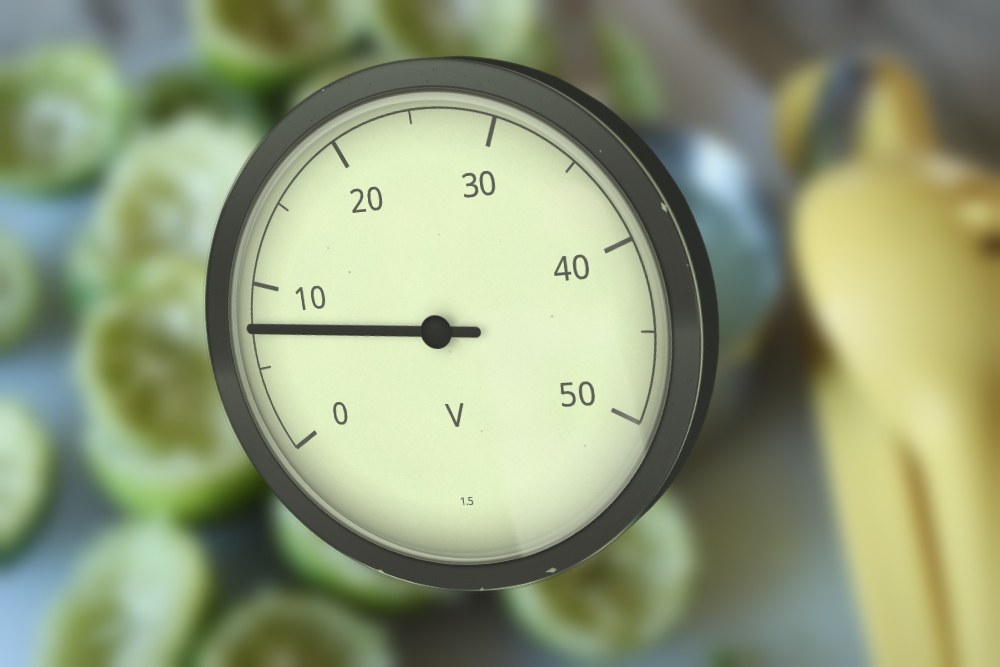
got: 7.5 V
